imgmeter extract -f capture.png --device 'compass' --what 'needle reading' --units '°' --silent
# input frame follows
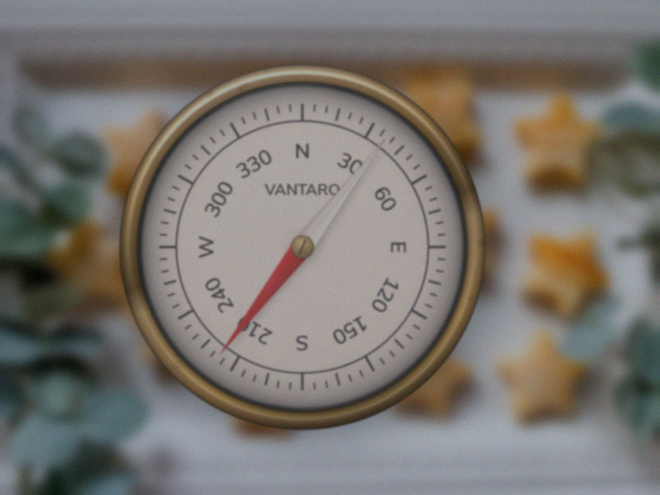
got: 217.5 °
